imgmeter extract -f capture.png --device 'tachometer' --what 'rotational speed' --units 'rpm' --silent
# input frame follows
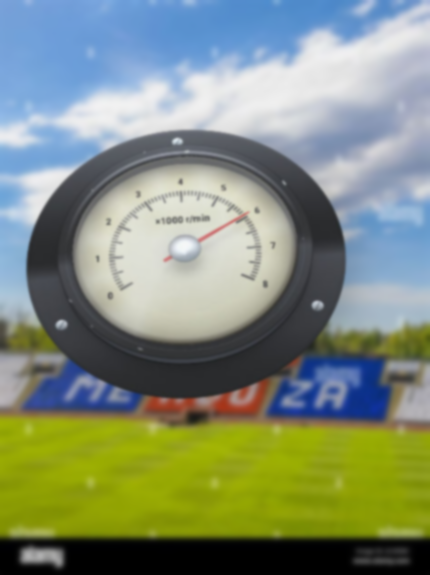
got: 6000 rpm
